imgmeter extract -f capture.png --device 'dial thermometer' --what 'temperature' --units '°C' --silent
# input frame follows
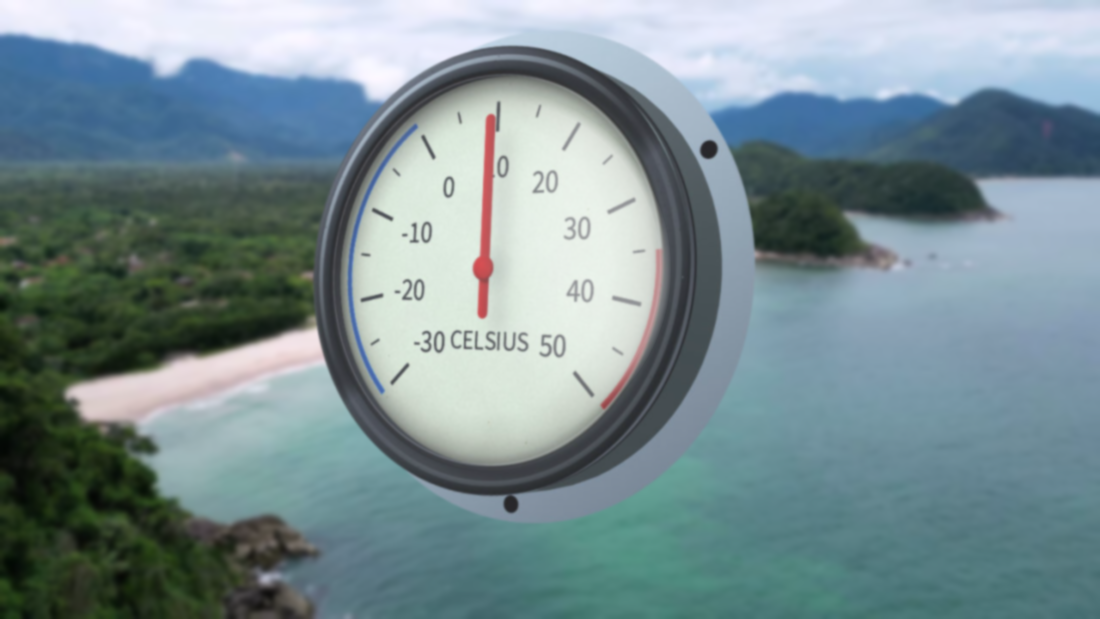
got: 10 °C
